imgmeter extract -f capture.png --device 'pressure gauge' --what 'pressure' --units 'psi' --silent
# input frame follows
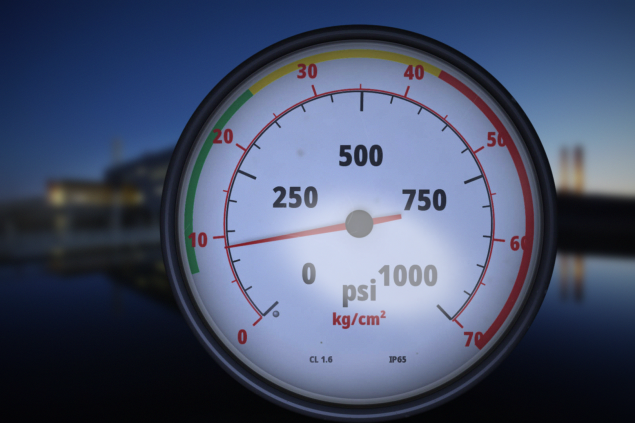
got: 125 psi
